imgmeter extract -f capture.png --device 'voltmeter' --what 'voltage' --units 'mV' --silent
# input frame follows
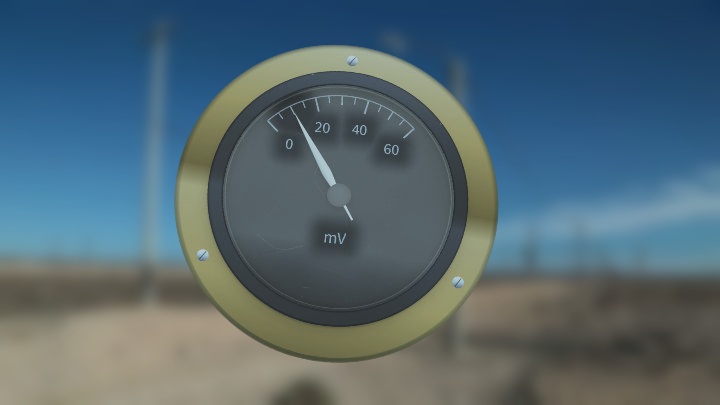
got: 10 mV
